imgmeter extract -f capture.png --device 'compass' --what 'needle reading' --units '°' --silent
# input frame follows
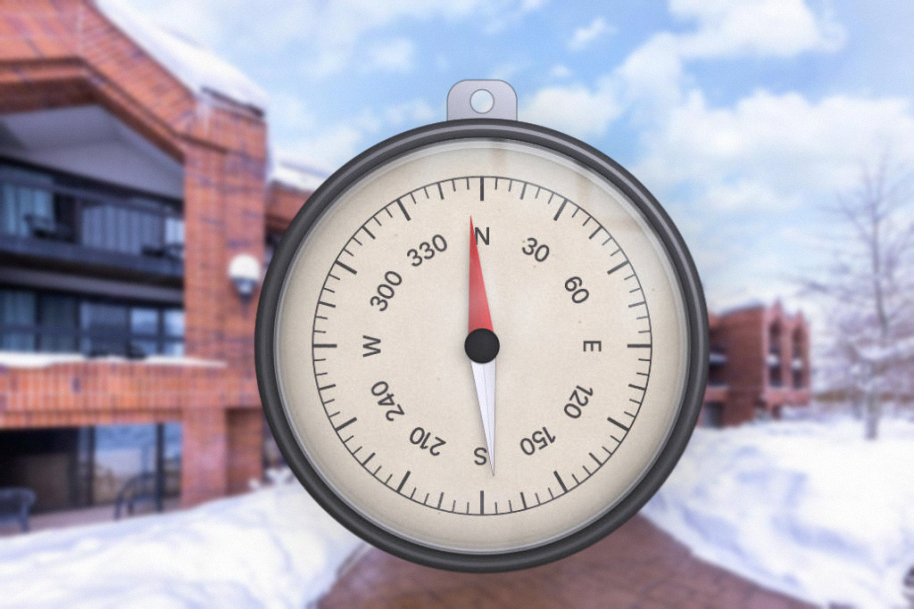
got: 355 °
